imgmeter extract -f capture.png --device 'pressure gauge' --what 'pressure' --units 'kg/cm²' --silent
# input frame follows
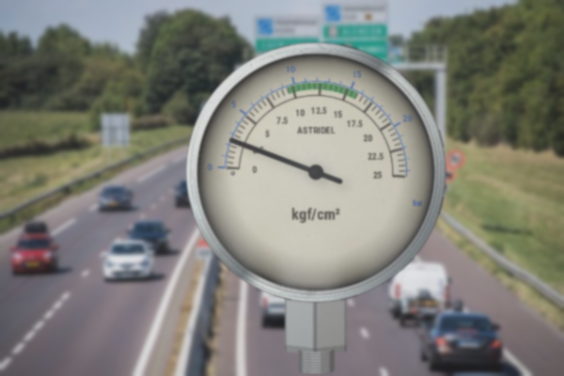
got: 2.5 kg/cm²
